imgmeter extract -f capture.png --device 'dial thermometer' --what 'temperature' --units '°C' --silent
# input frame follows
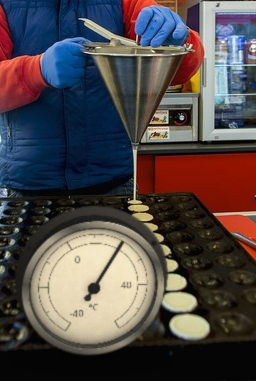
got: 20 °C
